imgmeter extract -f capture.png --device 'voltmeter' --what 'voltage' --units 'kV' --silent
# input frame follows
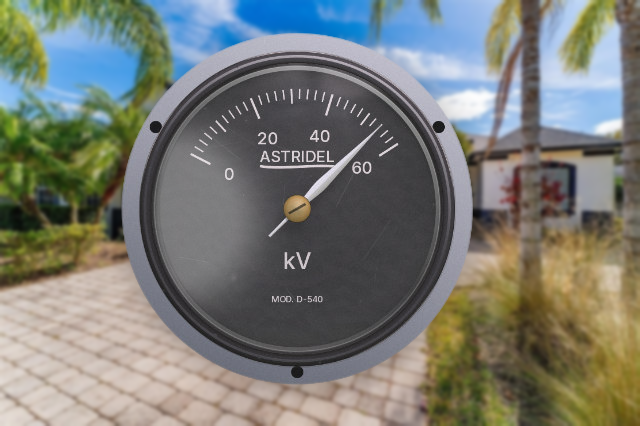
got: 54 kV
